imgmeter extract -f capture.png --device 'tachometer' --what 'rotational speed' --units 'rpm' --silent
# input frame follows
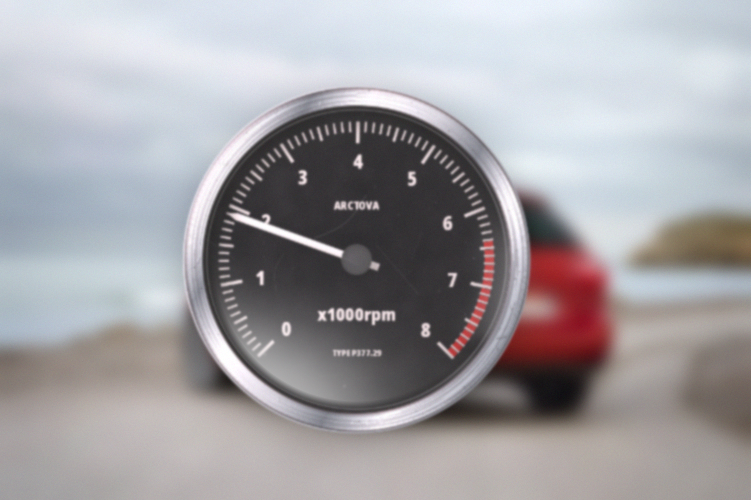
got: 1900 rpm
